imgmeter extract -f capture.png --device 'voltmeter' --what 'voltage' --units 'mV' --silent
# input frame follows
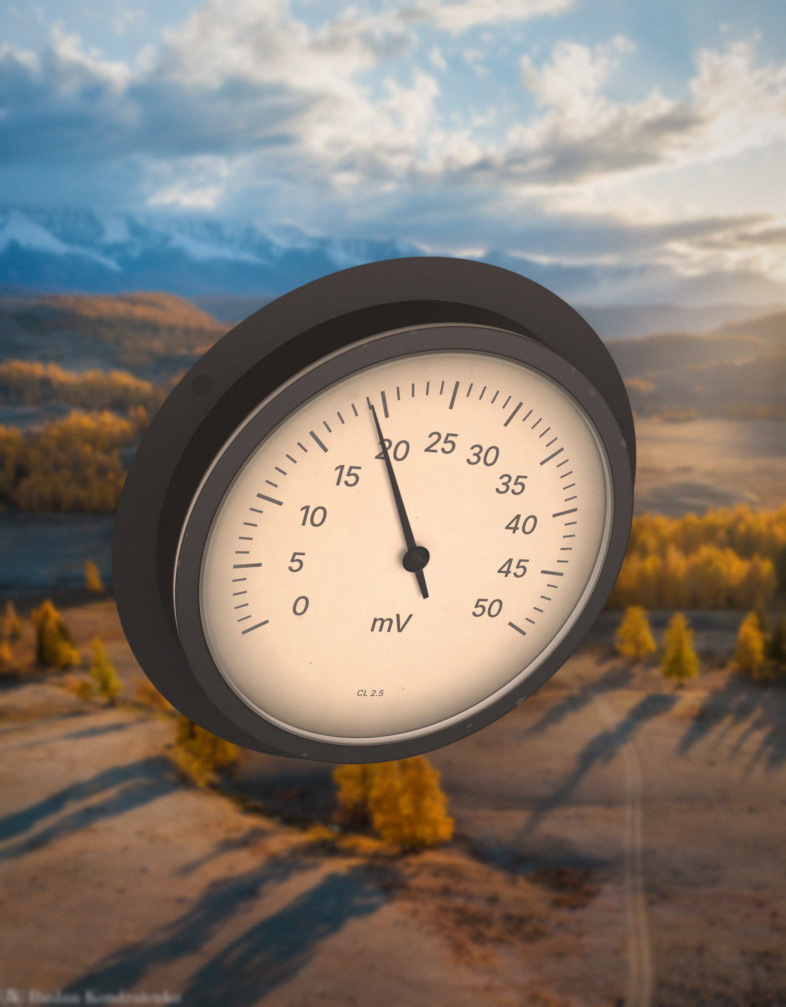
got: 19 mV
